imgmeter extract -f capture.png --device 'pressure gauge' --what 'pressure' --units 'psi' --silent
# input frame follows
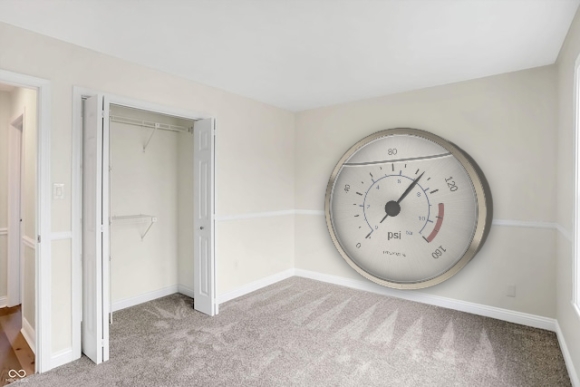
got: 105 psi
